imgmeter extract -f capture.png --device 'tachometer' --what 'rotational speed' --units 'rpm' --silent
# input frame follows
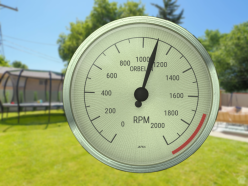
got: 1100 rpm
